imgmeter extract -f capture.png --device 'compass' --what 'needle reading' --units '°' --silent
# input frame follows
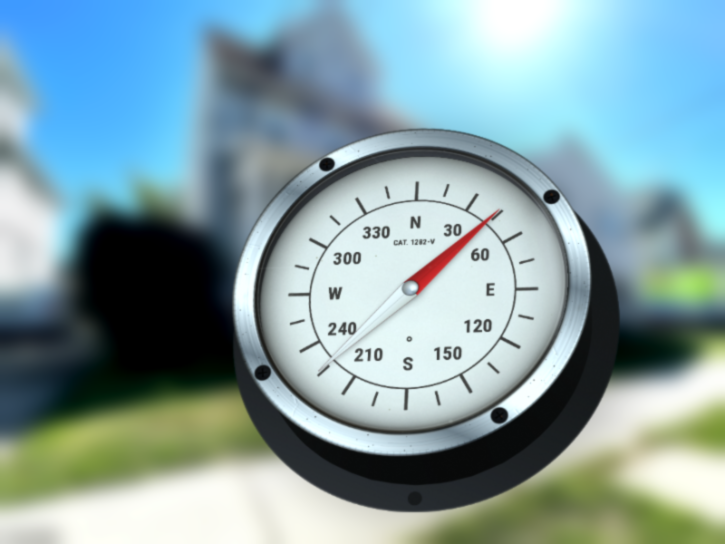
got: 45 °
